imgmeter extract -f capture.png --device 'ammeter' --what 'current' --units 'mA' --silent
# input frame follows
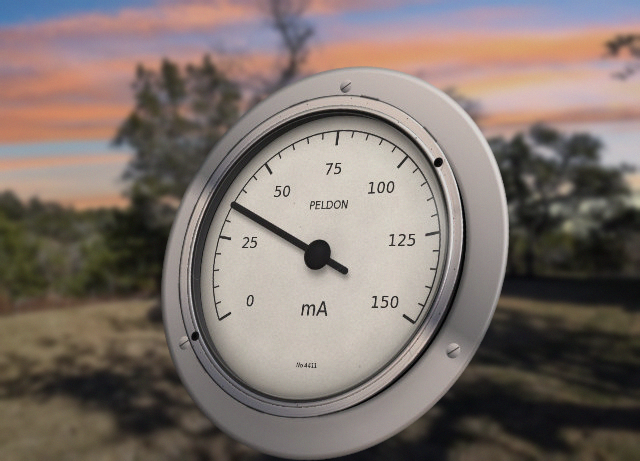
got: 35 mA
